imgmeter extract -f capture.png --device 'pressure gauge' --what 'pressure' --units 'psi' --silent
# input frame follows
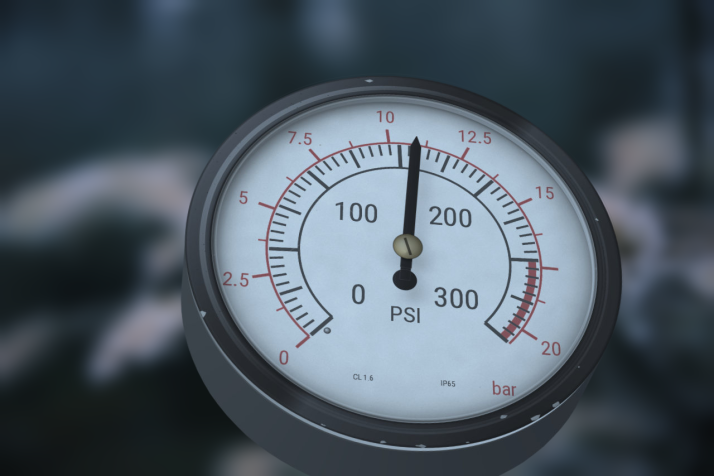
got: 157.5 psi
